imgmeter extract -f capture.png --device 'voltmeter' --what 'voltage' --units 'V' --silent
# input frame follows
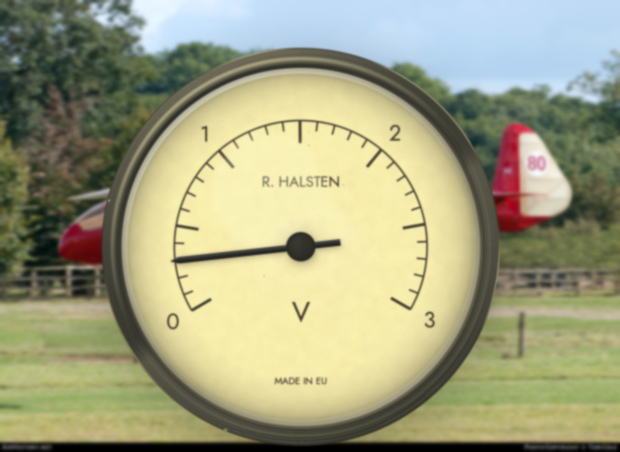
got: 0.3 V
